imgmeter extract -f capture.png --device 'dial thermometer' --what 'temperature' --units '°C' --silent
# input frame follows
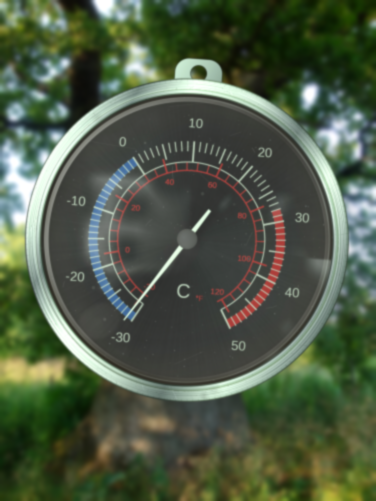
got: -29 °C
